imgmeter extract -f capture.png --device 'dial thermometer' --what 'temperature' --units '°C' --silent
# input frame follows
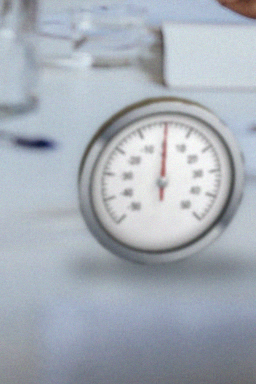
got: 0 °C
